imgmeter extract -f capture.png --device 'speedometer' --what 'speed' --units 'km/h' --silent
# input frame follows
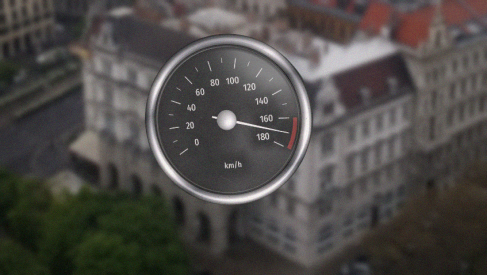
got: 170 km/h
